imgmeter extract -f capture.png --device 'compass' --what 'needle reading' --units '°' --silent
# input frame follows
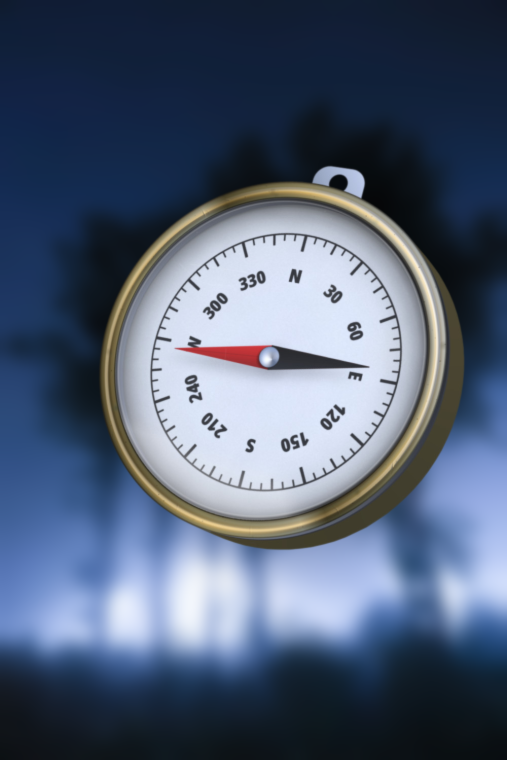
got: 265 °
